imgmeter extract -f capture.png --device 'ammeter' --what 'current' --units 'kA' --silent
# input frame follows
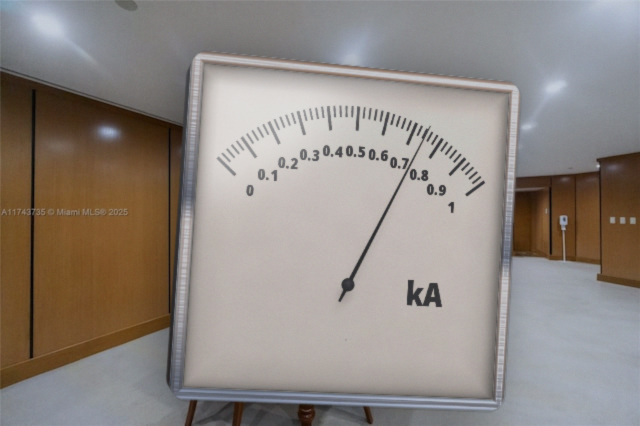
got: 0.74 kA
